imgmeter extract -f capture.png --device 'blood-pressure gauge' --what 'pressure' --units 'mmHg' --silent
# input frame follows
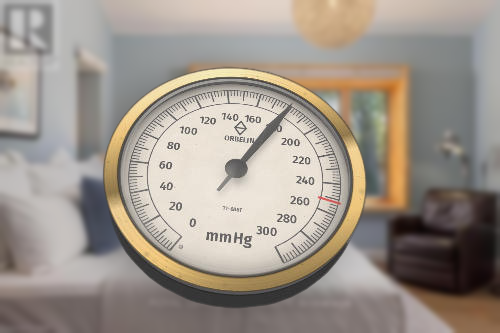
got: 180 mmHg
